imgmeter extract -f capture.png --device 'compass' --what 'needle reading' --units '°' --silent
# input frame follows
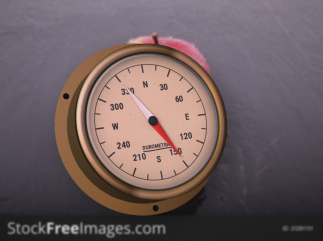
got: 150 °
